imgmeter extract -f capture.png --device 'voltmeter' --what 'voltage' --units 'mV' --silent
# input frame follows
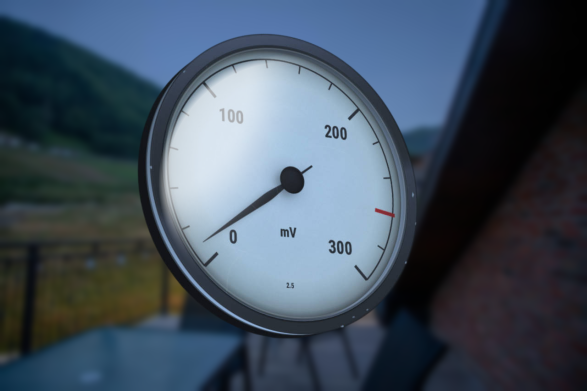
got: 10 mV
